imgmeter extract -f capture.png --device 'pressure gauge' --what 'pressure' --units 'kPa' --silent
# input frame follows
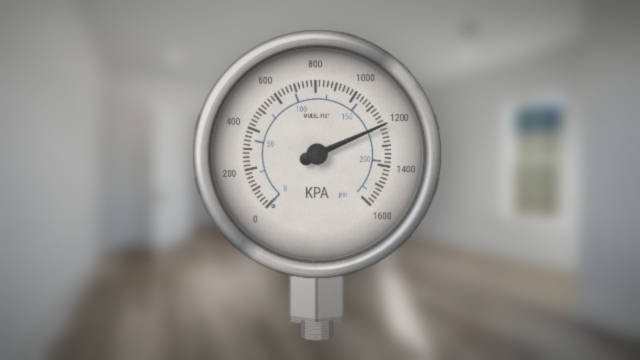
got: 1200 kPa
